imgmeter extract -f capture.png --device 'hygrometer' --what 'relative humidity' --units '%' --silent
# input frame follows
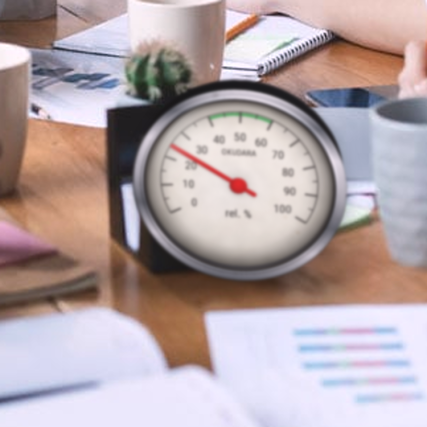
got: 25 %
